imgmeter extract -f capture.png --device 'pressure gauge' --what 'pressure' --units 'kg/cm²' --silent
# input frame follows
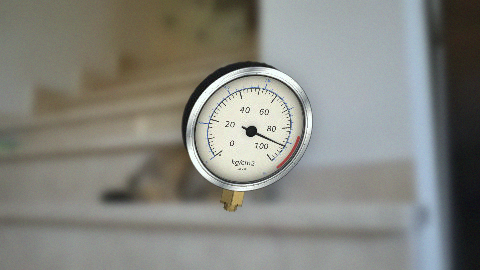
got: 90 kg/cm²
